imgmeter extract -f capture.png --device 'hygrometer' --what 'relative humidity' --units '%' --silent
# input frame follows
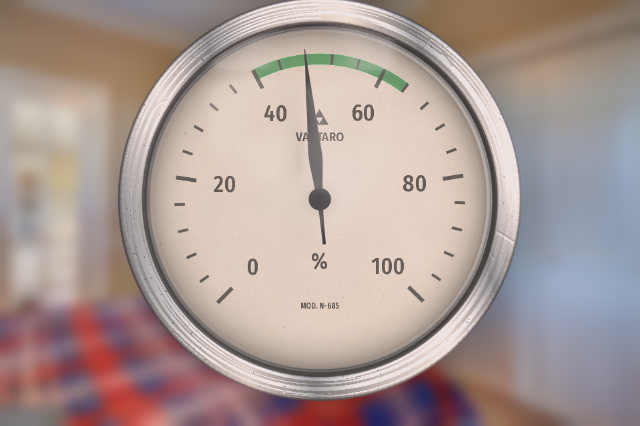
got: 48 %
